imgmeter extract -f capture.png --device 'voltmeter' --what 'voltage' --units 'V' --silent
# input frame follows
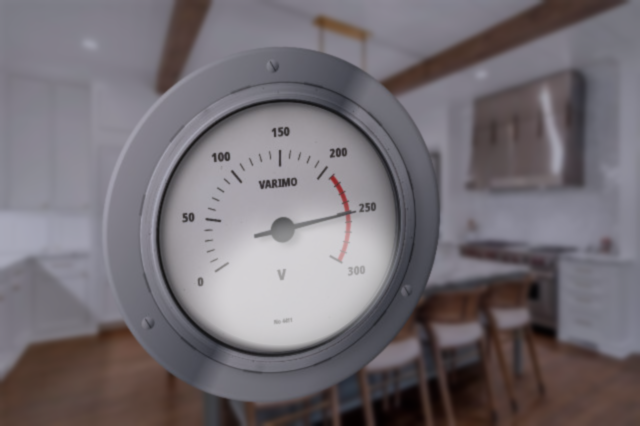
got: 250 V
